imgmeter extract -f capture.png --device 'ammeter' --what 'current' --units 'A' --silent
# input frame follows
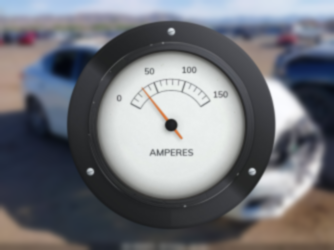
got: 30 A
